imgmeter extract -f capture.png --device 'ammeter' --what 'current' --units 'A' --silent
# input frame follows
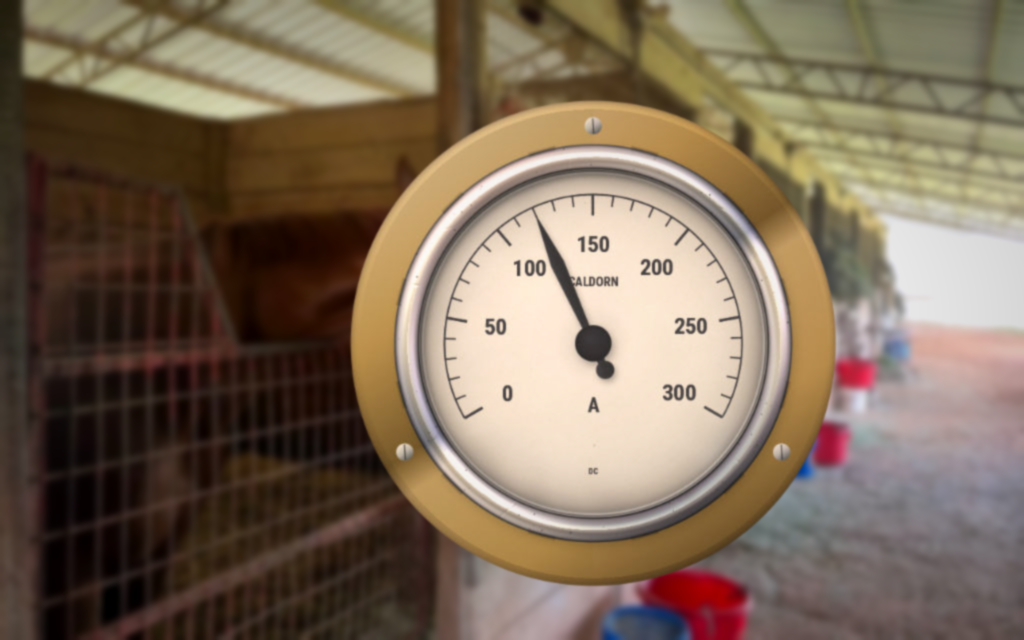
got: 120 A
